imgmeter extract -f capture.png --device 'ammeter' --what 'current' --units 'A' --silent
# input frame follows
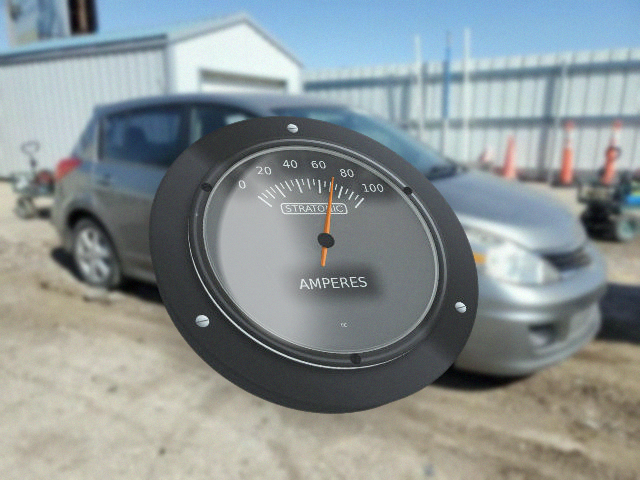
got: 70 A
